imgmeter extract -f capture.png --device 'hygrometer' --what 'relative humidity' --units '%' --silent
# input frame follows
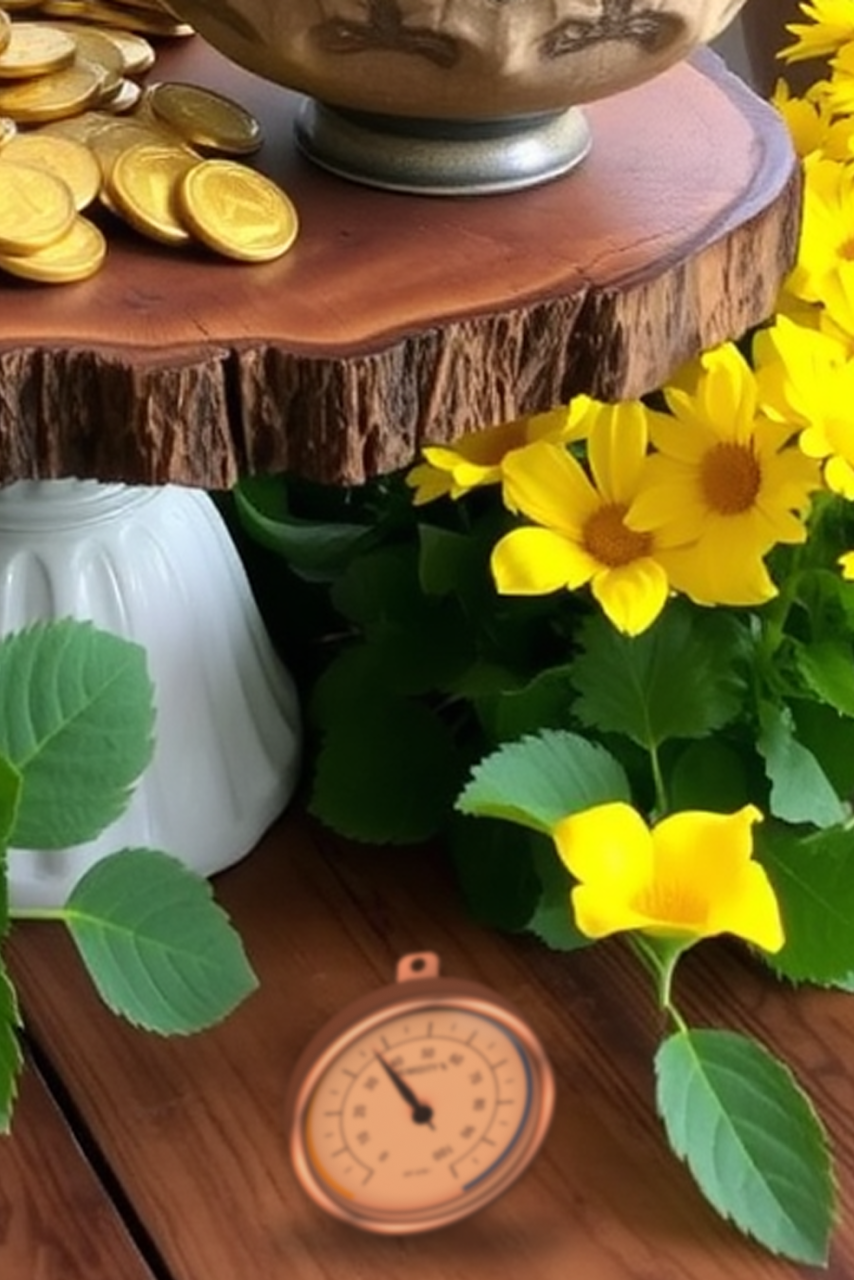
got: 37.5 %
